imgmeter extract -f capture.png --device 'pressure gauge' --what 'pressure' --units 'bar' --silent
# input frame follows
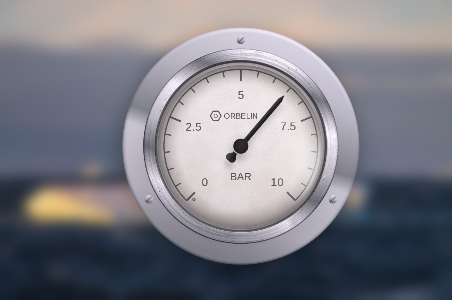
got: 6.5 bar
